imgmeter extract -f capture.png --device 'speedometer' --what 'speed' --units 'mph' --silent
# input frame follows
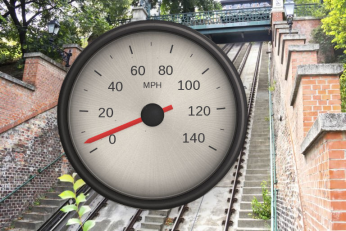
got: 5 mph
